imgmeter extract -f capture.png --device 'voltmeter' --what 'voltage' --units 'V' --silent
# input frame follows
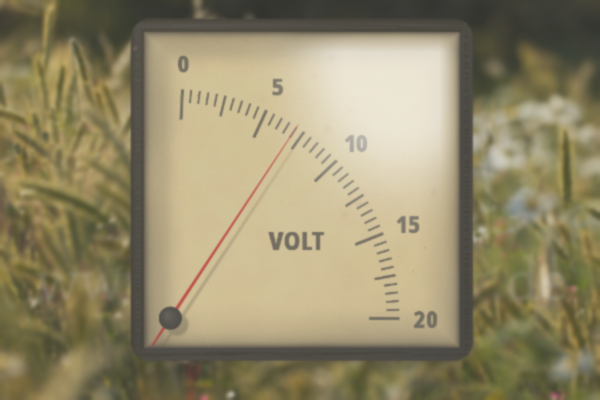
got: 7 V
